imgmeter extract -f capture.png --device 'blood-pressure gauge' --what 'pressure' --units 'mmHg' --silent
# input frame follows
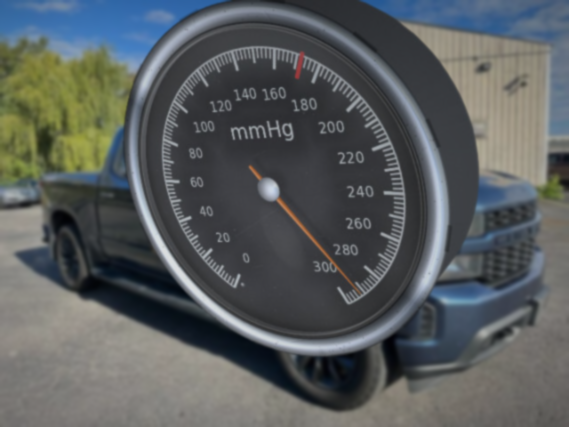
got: 290 mmHg
